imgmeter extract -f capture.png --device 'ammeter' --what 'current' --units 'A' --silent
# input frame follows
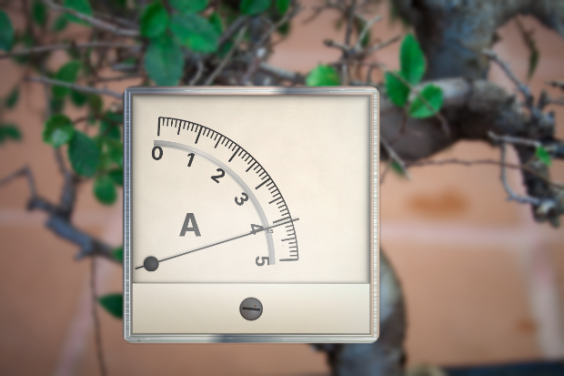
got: 4.1 A
